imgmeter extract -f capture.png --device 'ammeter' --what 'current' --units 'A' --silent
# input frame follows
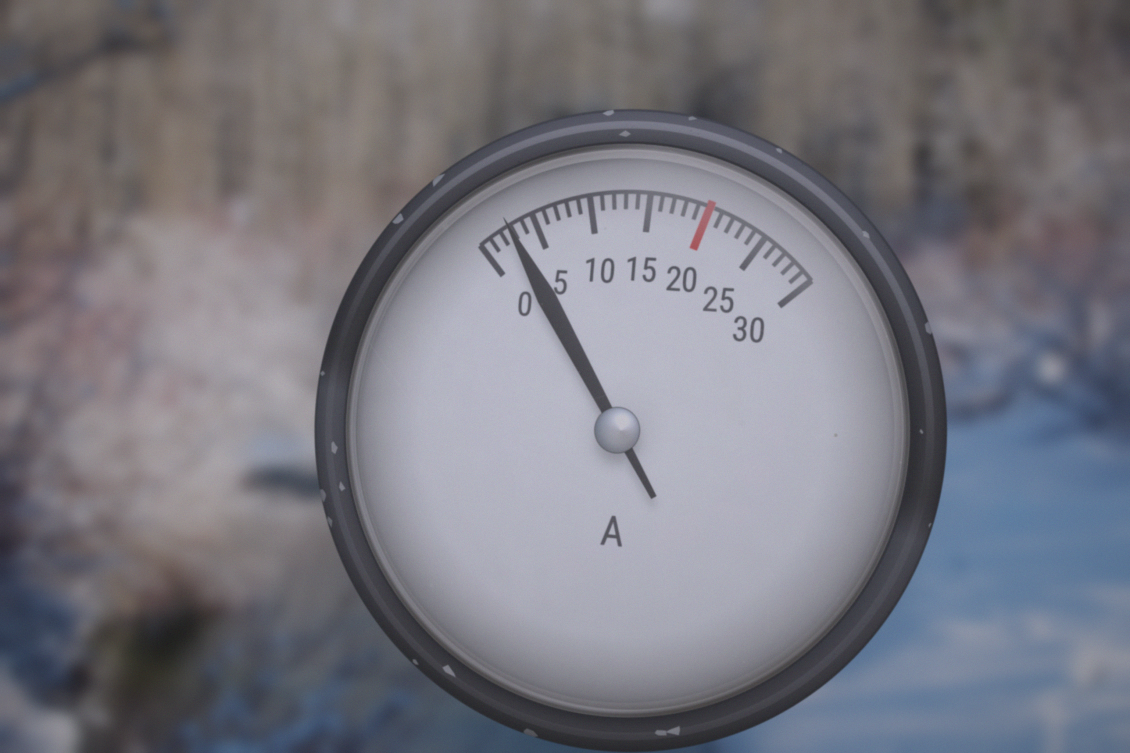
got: 3 A
